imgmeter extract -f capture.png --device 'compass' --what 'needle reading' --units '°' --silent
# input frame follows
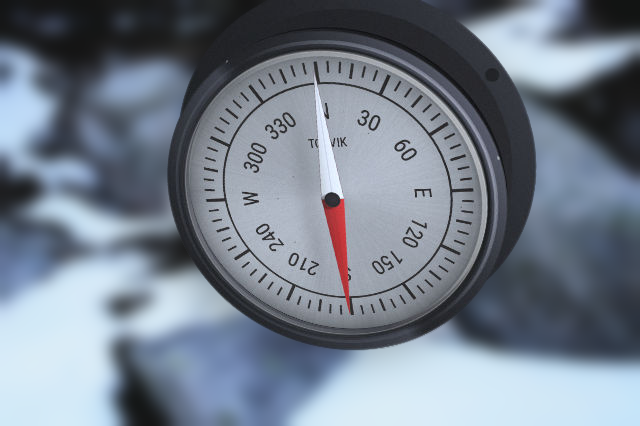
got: 180 °
